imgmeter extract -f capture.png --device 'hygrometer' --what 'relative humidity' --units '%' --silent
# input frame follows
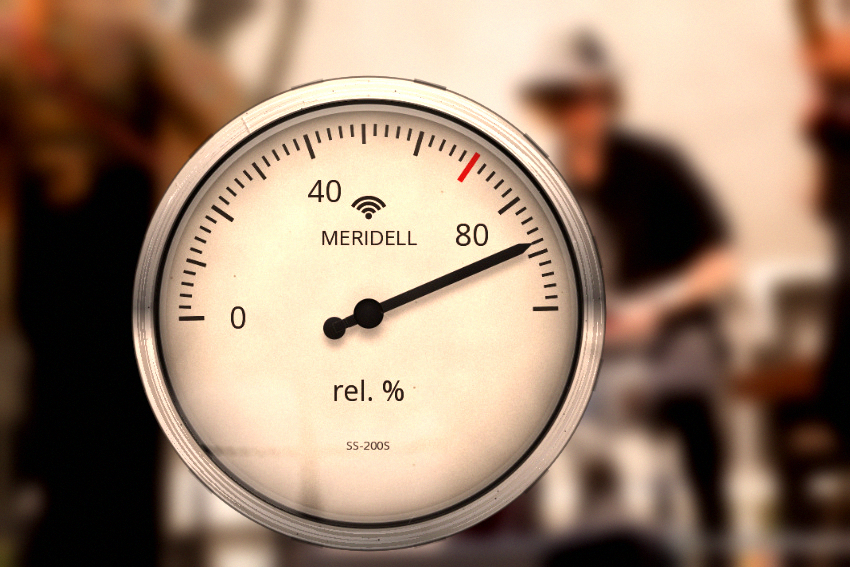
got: 88 %
